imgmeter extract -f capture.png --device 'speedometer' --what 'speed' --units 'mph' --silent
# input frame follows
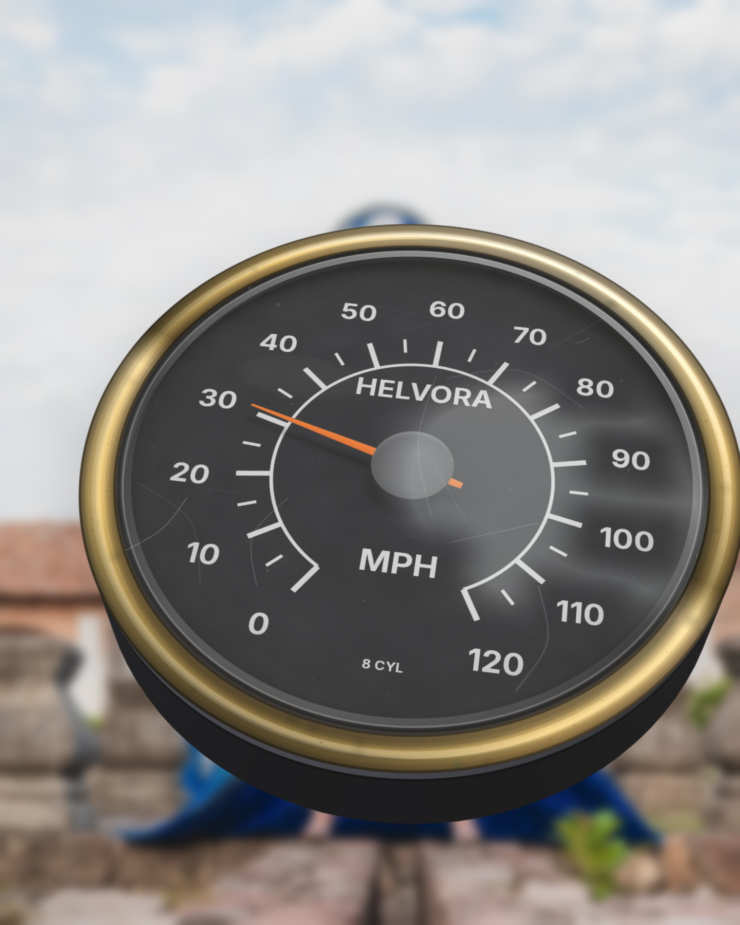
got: 30 mph
